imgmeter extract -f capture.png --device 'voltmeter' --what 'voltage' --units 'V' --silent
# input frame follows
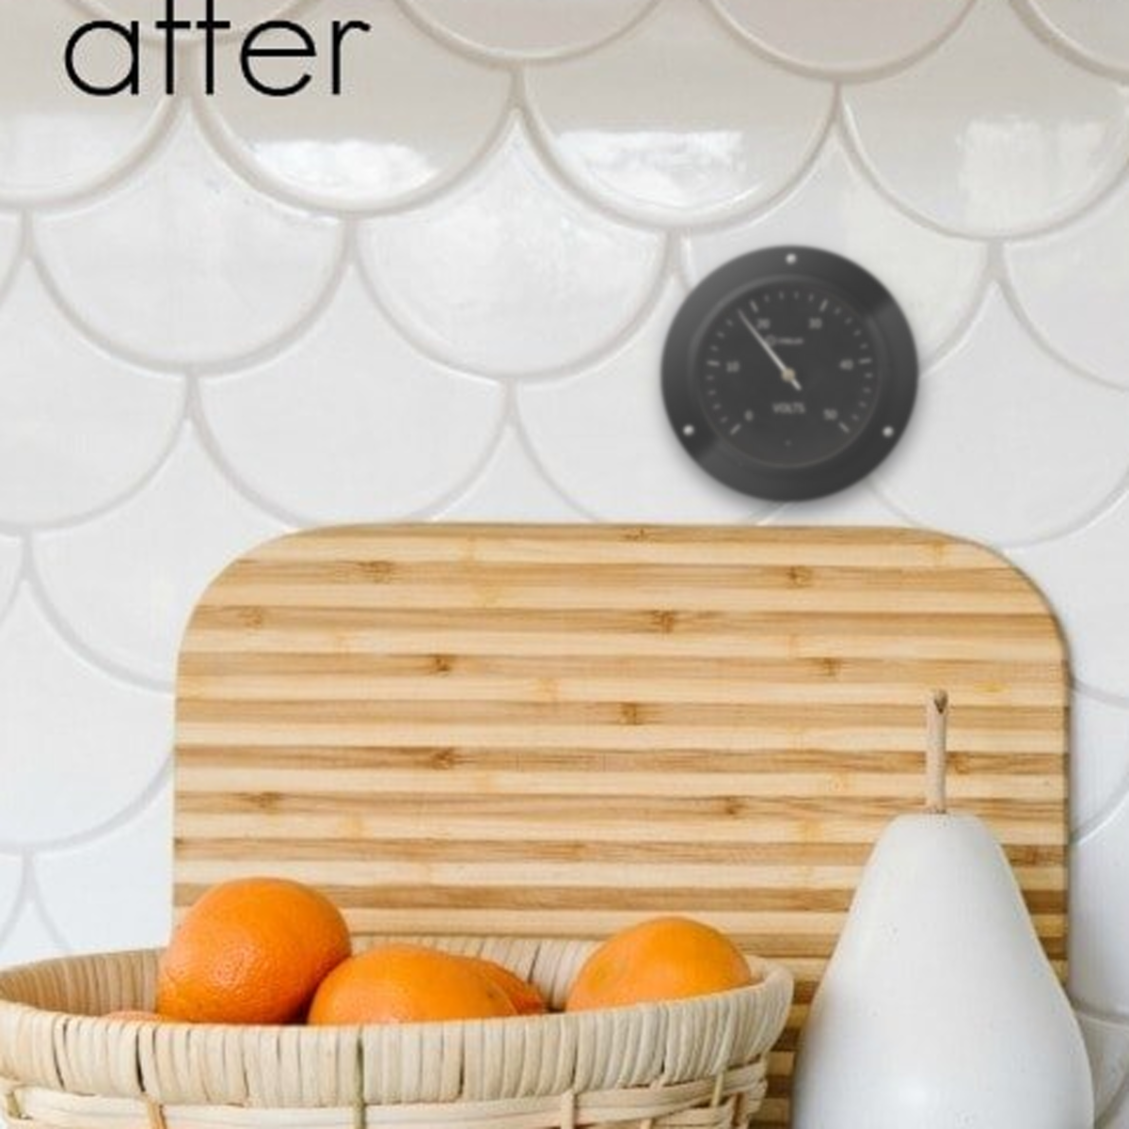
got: 18 V
